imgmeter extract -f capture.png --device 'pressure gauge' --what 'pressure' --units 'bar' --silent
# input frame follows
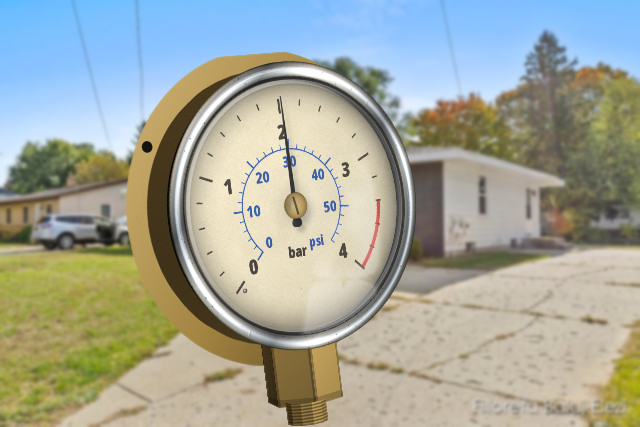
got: 2 bar
